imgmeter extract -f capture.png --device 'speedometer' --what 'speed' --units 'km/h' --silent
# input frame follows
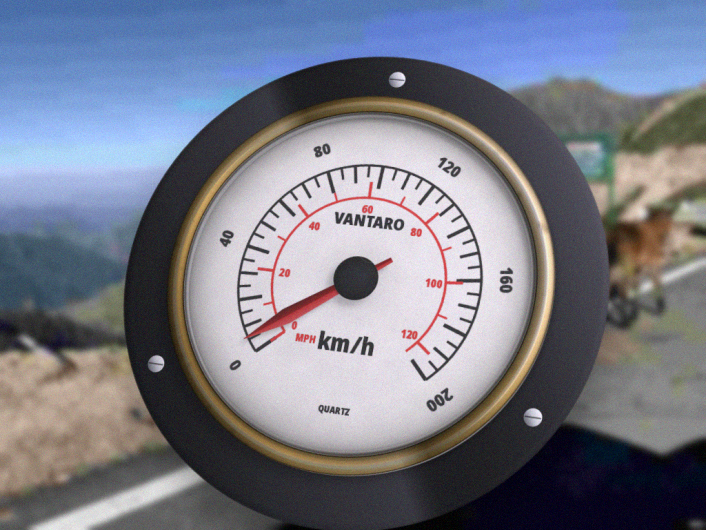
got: 5 km/h
